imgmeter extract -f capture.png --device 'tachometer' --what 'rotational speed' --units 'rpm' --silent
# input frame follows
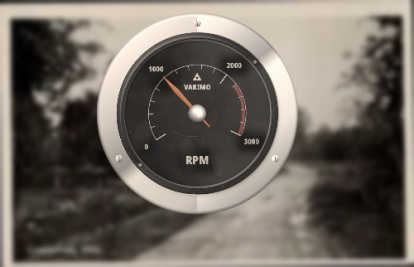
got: 1000 rpm
